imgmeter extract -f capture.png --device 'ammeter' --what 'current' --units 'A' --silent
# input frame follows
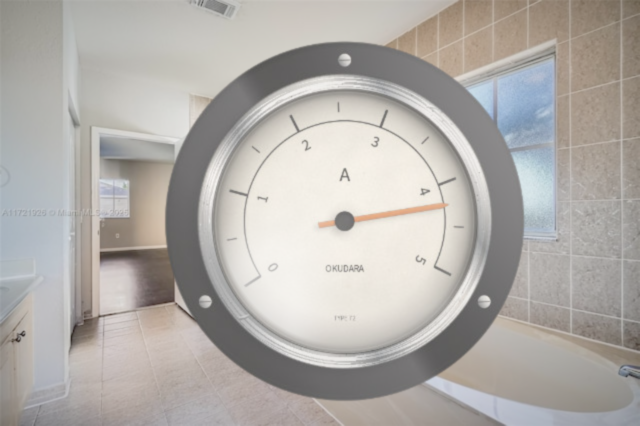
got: 4.25 A
